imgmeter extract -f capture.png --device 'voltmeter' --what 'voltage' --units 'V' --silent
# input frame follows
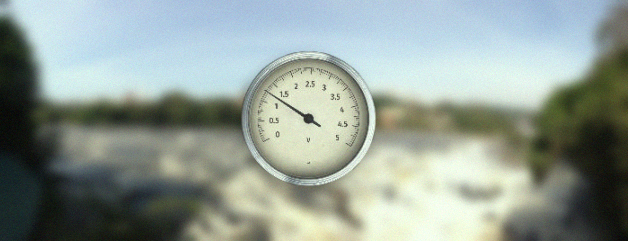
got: 1.25 V
